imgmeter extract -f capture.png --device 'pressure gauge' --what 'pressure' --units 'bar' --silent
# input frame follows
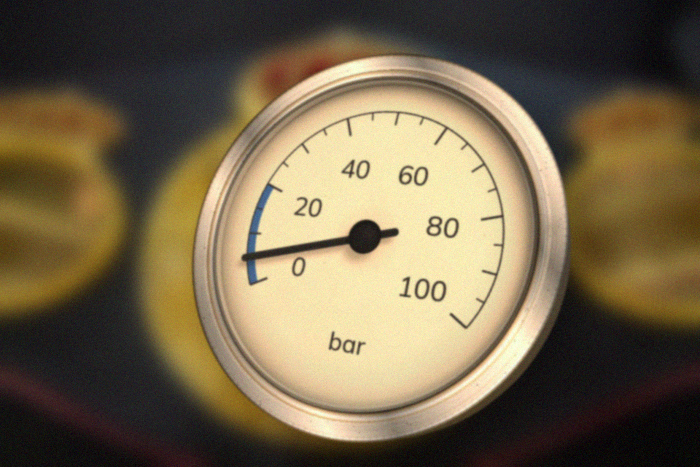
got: 5 bar
